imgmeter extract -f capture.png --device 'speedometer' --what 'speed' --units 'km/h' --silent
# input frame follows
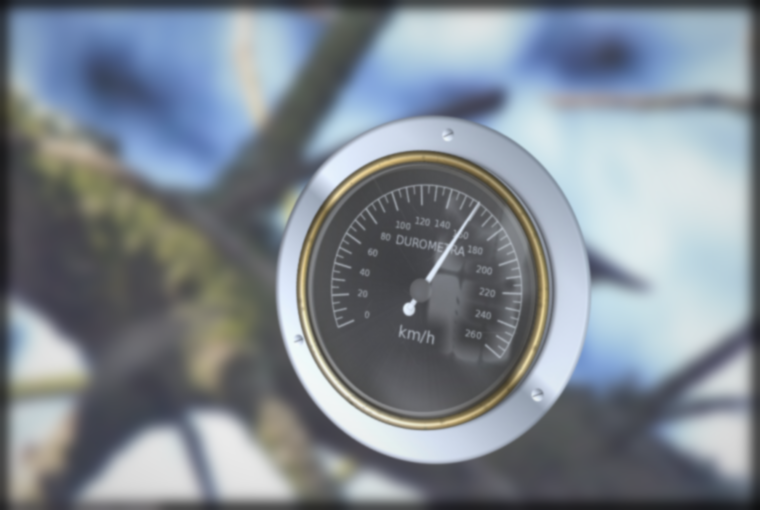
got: 160 km/h
